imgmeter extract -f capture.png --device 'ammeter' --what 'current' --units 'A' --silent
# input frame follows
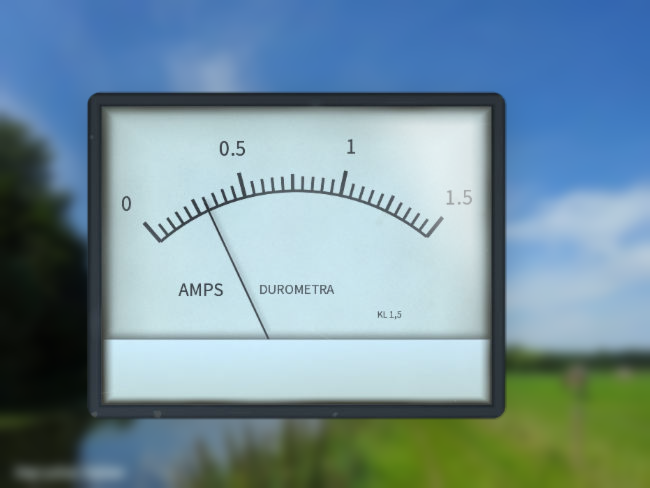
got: 0.3 A
